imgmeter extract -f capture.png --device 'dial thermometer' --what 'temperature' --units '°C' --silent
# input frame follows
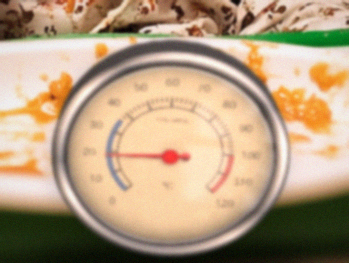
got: 20 °C
